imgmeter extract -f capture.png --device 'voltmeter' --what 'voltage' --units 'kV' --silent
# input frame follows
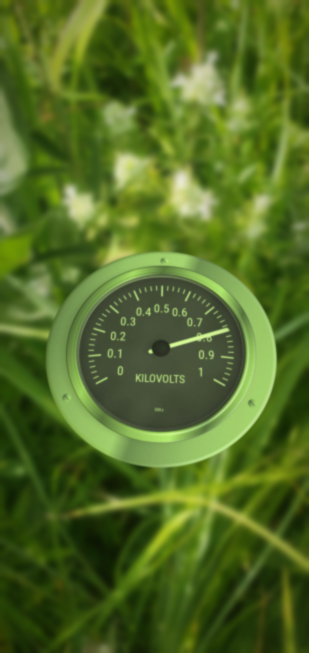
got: 0.8 kV
